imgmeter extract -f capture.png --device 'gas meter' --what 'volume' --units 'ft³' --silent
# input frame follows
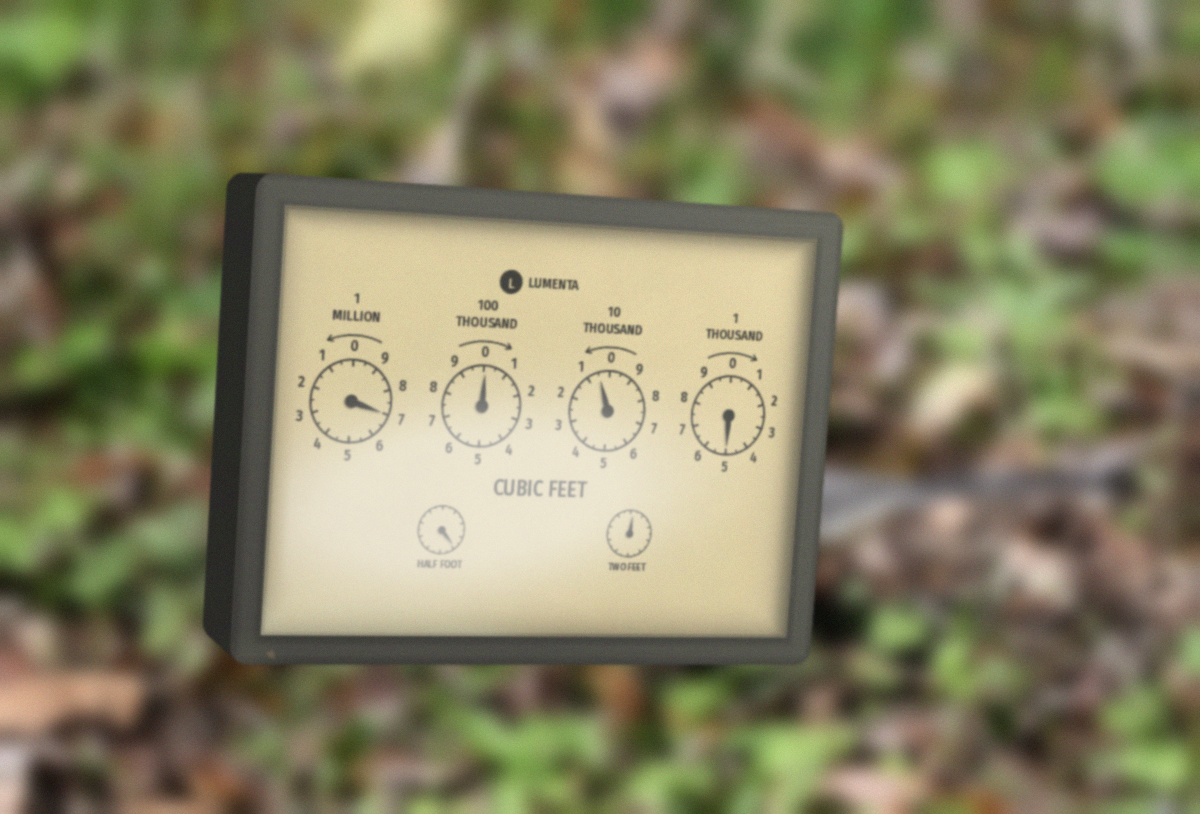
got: 700500 ft³
